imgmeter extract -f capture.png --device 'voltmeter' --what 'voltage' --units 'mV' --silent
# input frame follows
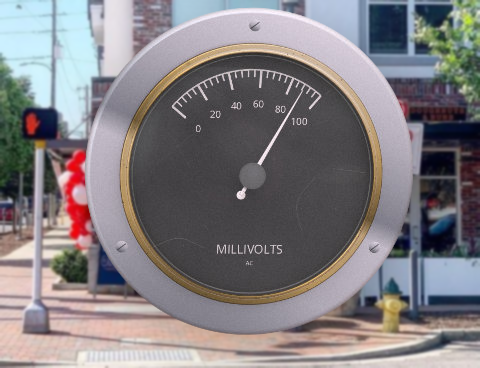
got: 88 mV
